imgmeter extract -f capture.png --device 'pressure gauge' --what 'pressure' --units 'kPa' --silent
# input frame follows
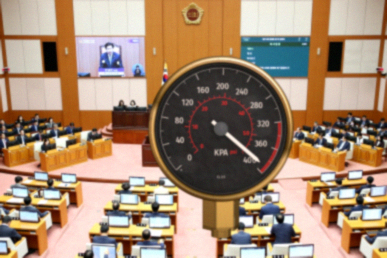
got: 390 kPa
